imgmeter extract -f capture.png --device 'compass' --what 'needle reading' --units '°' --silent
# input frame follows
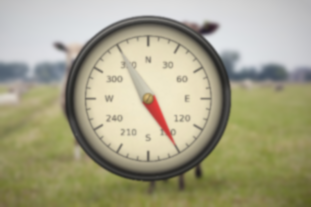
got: 150 °
